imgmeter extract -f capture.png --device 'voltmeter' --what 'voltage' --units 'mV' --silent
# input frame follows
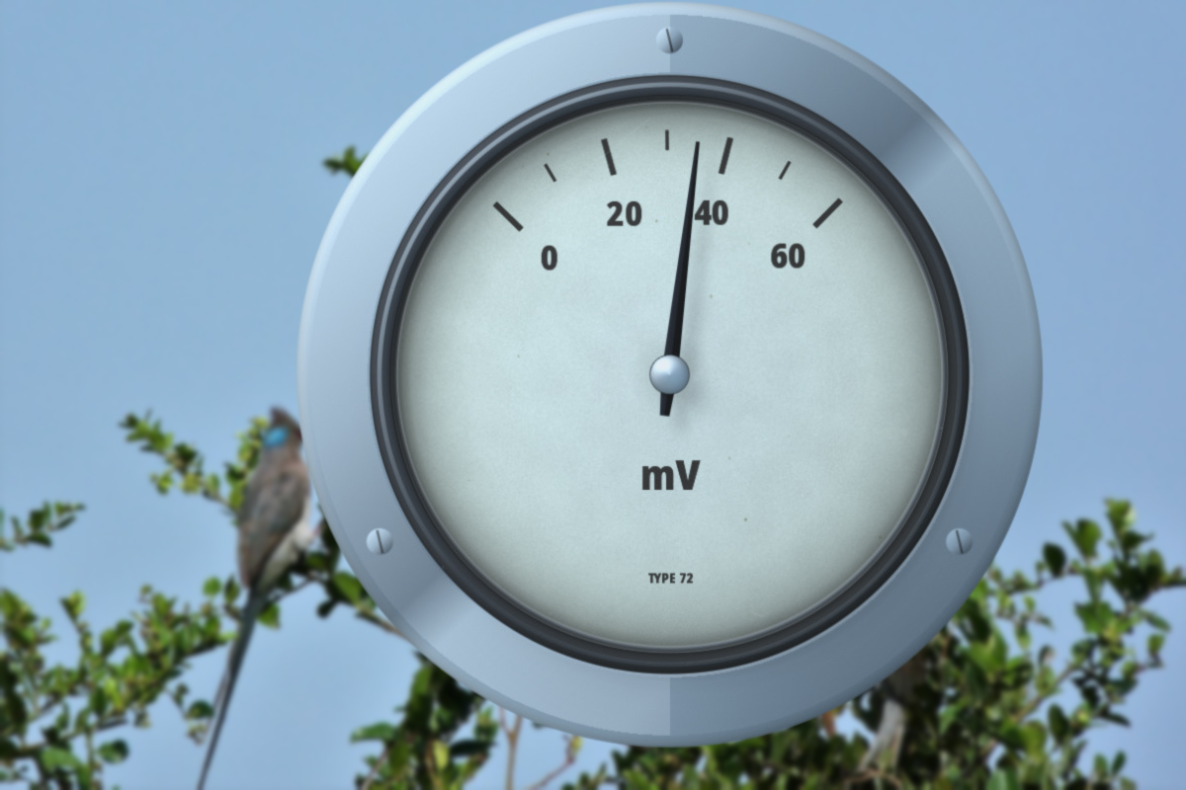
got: 35 mV
